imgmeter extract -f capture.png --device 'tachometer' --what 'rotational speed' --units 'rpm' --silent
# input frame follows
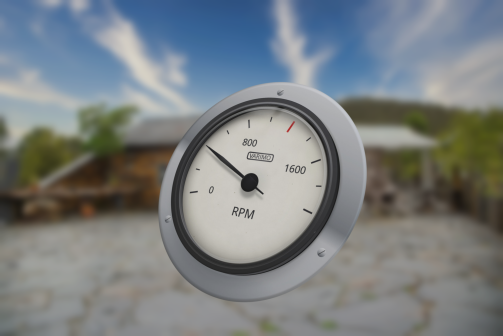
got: 400 rpm
